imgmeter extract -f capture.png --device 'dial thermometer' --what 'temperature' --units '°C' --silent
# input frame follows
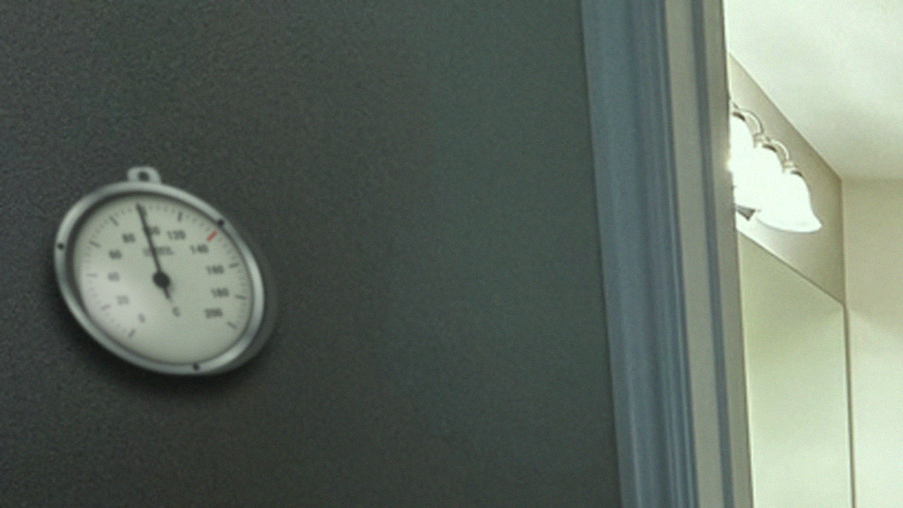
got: 100 °C
